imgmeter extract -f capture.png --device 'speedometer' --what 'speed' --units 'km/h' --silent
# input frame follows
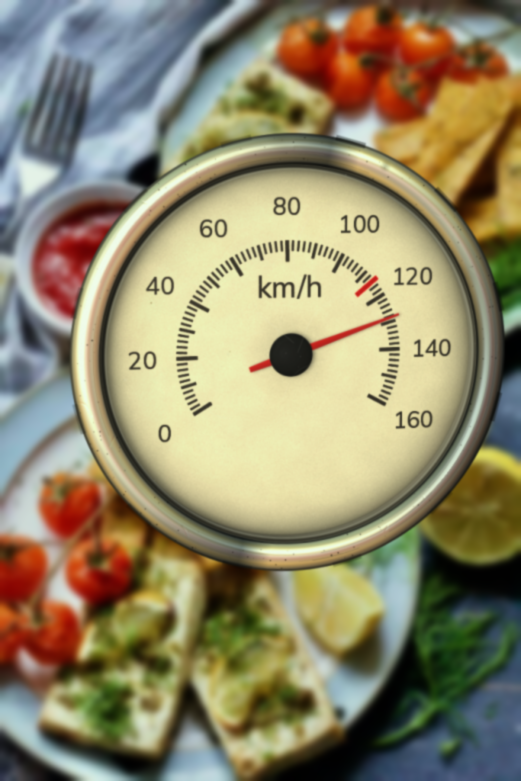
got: 128 km/h
